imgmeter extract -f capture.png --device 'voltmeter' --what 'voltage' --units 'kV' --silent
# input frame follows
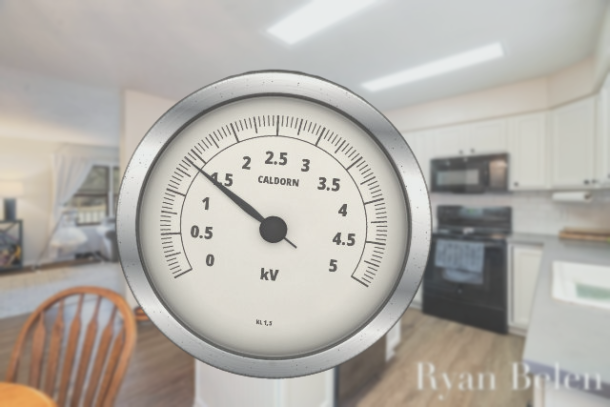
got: 1.4 kV
